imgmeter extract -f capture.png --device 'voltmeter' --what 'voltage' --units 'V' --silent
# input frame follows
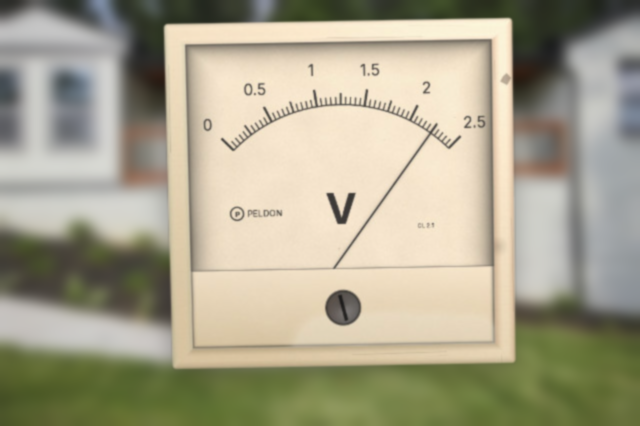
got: 2.25 V
